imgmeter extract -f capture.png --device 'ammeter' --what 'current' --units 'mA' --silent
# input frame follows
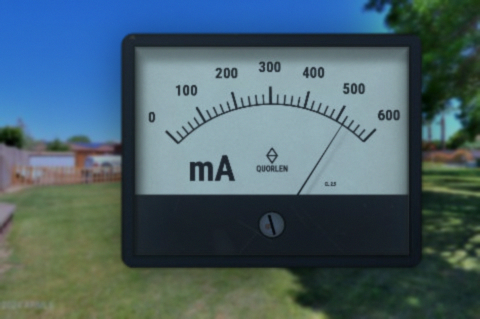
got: 520 mA
